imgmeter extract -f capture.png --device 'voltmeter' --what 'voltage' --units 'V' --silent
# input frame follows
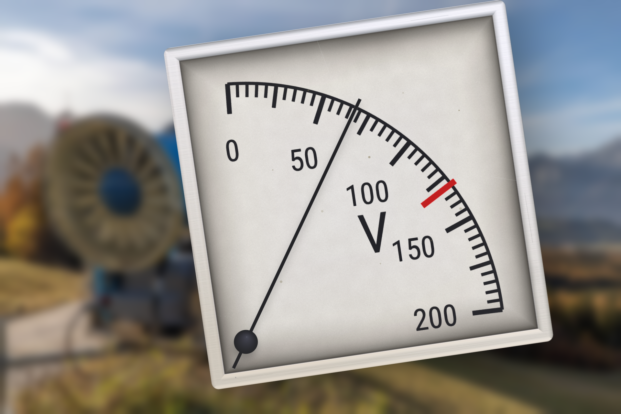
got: 67.5 V
